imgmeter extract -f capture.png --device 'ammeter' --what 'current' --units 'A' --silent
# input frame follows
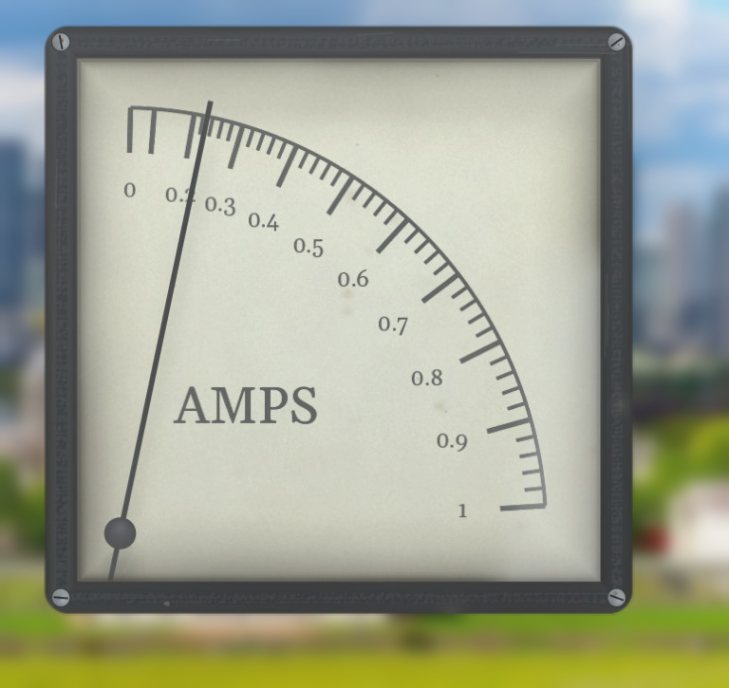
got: 0.23 A
